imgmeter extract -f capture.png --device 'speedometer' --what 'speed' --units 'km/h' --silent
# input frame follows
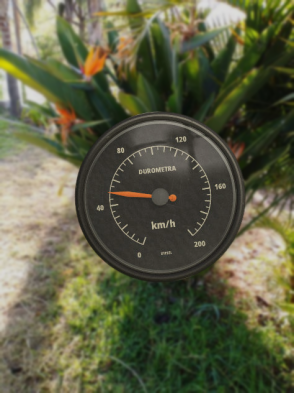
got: 50 km/h
